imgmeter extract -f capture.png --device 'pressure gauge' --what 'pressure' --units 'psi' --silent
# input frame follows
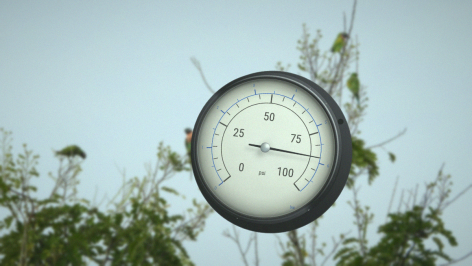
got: 85 psi
